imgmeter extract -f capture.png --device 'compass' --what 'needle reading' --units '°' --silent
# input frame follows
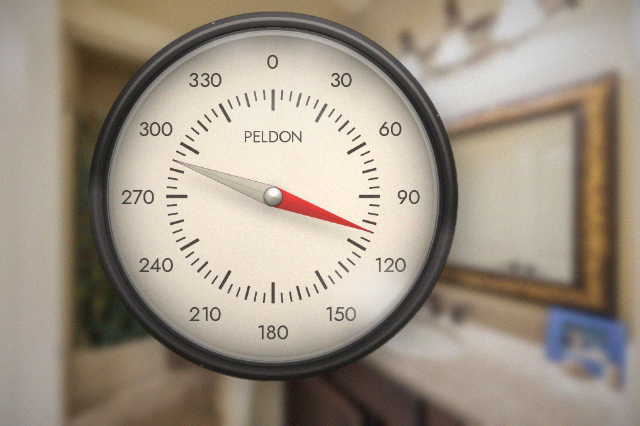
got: 110 °
